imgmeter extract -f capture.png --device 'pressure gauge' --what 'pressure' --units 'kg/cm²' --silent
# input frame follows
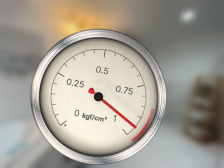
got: 0.95 kg/cm²
